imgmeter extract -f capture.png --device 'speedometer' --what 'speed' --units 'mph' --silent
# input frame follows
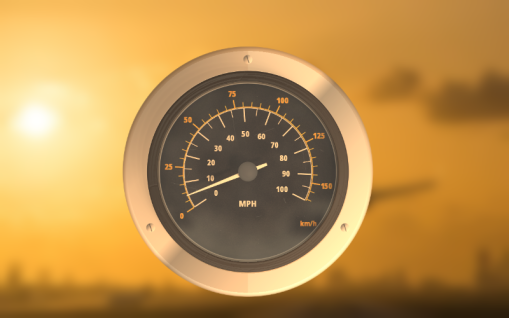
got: 5 mph
